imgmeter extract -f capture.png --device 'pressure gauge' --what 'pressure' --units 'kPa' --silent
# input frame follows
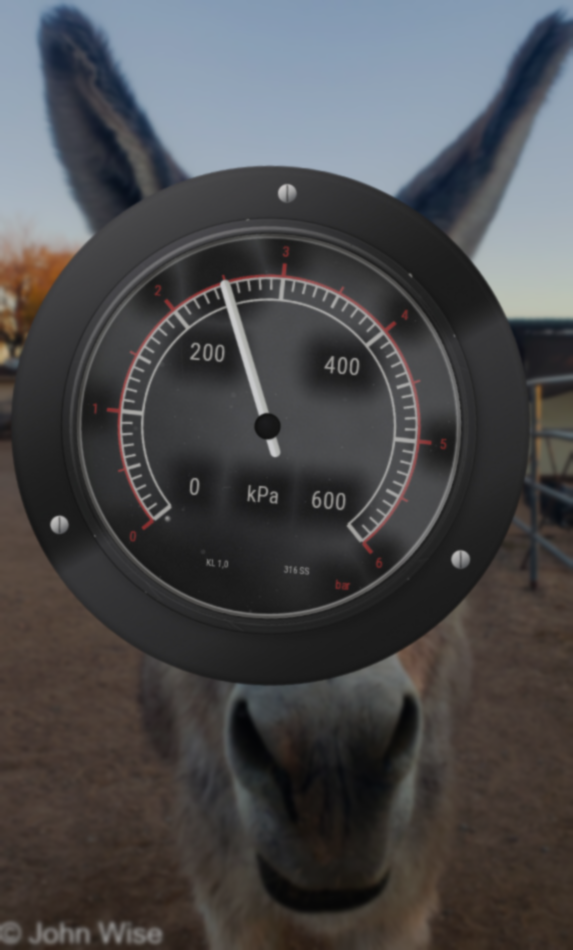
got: 250 kPa
